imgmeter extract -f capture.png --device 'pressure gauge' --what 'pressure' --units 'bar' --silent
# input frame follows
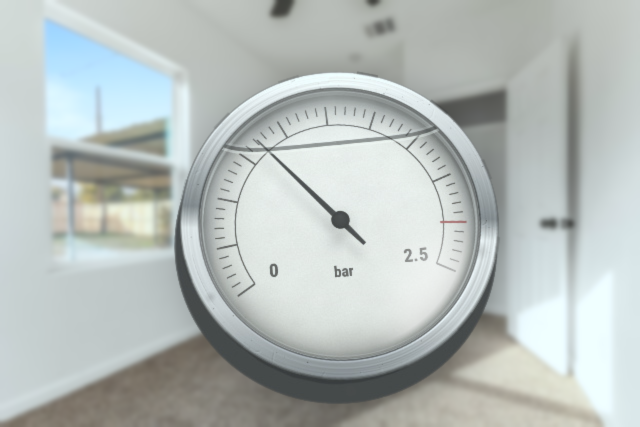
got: 0.85 bar
